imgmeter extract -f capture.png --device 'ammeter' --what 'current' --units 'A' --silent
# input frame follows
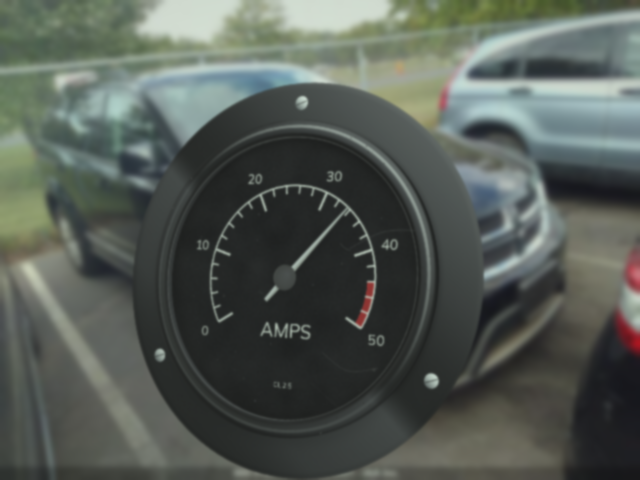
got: 34 A
